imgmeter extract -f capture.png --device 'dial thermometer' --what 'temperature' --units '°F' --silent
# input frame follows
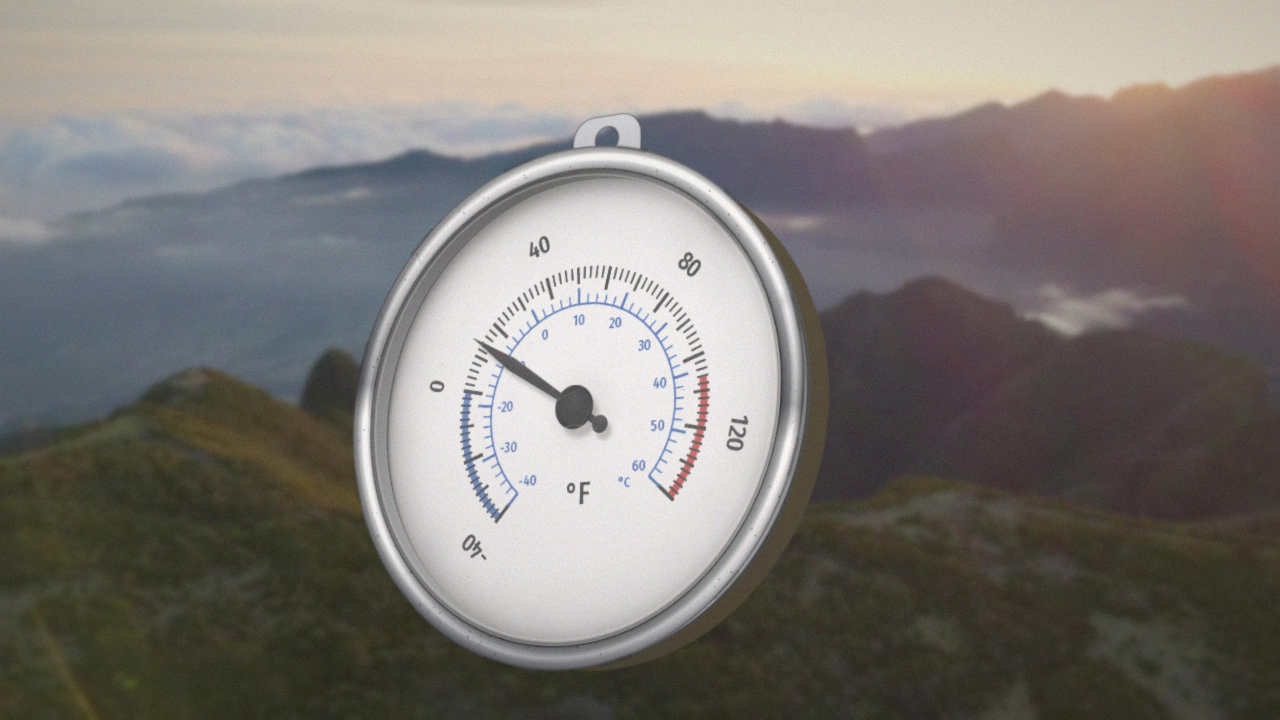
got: 14 °F
